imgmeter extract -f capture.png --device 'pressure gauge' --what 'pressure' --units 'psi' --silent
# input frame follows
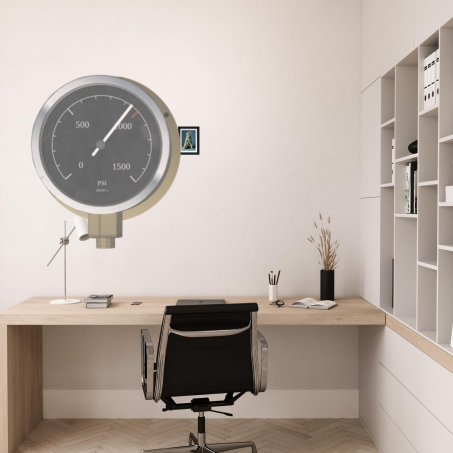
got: 950 psi
